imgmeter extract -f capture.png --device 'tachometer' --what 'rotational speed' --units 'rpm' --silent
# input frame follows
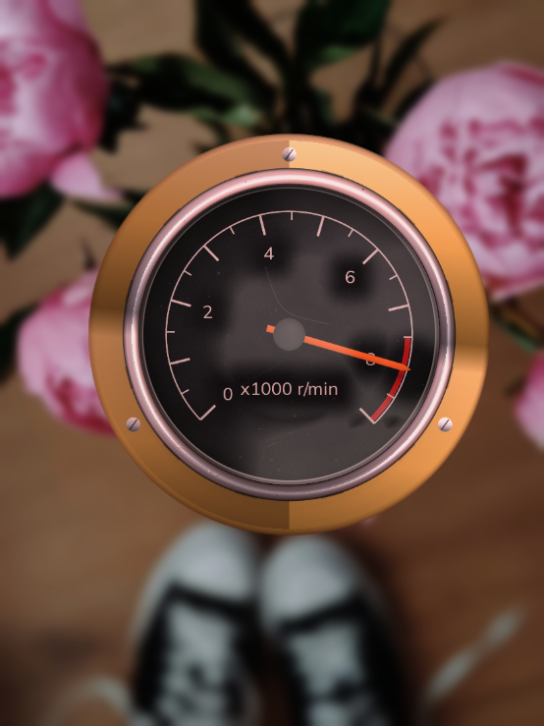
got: 8000 rpm
